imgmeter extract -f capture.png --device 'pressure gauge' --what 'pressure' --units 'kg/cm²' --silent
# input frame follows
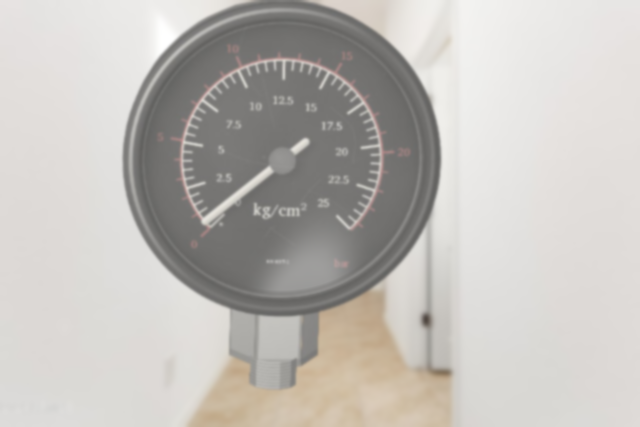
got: 0.5 kg/cm²
